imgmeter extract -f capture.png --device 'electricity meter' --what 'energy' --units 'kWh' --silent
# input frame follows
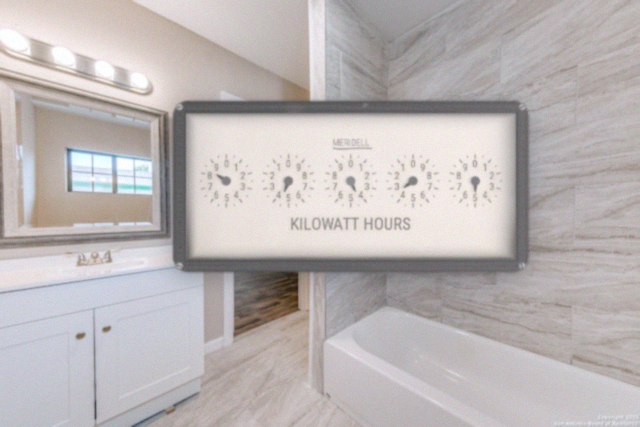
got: 84435 kWh
